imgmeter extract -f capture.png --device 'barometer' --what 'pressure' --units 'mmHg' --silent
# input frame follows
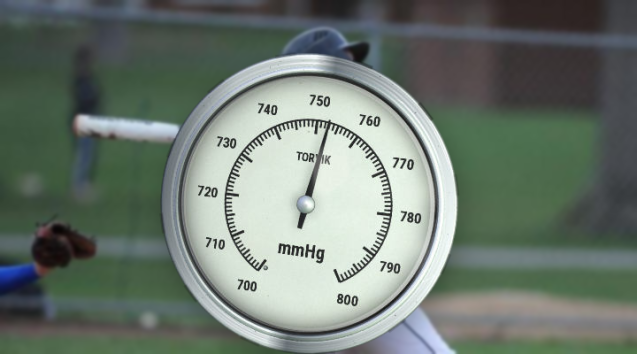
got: 753 mmHg
